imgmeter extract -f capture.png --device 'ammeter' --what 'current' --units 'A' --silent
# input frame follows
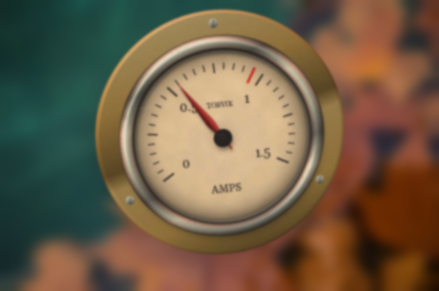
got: 0.55 A
